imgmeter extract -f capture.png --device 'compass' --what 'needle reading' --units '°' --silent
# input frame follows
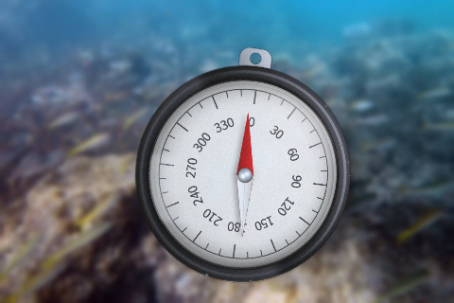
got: 355 °
